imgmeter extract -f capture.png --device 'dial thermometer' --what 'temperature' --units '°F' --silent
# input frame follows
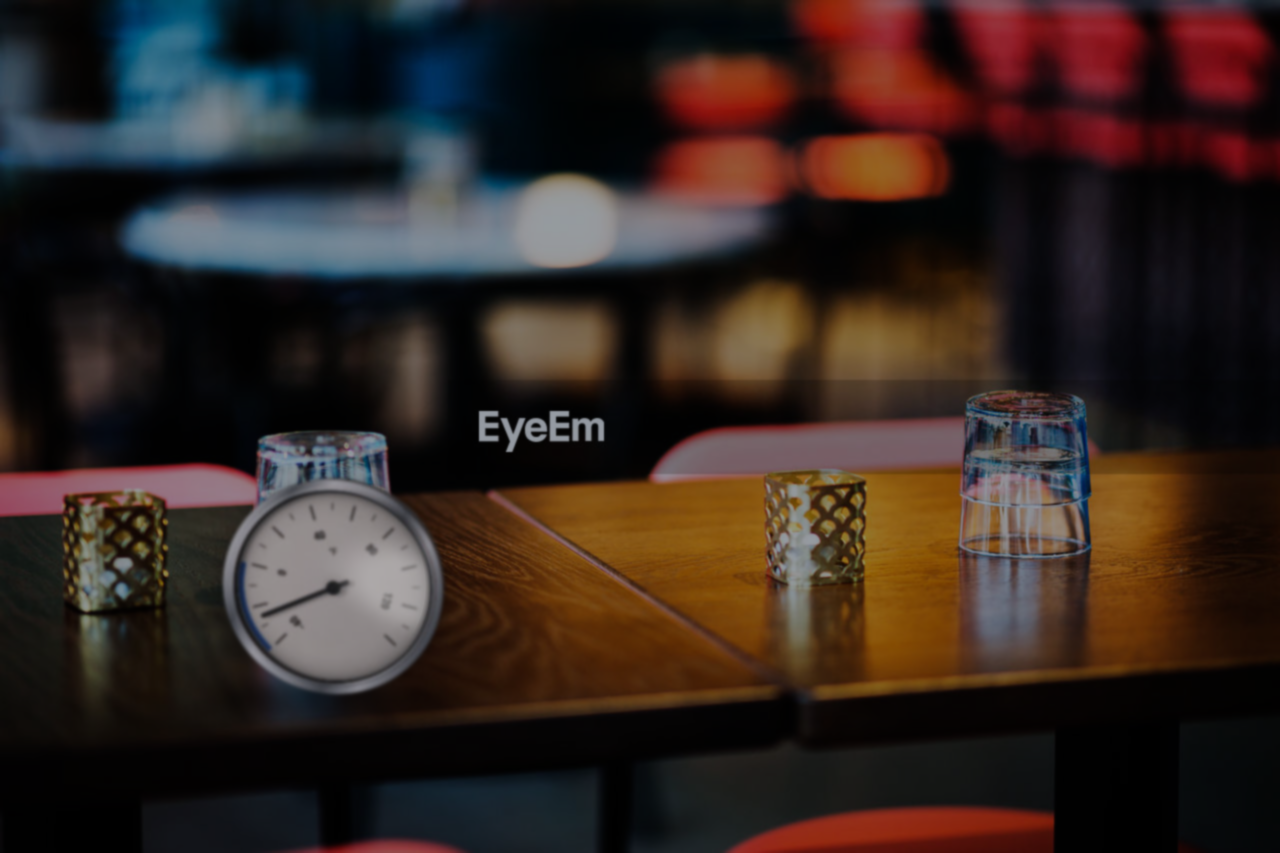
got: -25 °F
